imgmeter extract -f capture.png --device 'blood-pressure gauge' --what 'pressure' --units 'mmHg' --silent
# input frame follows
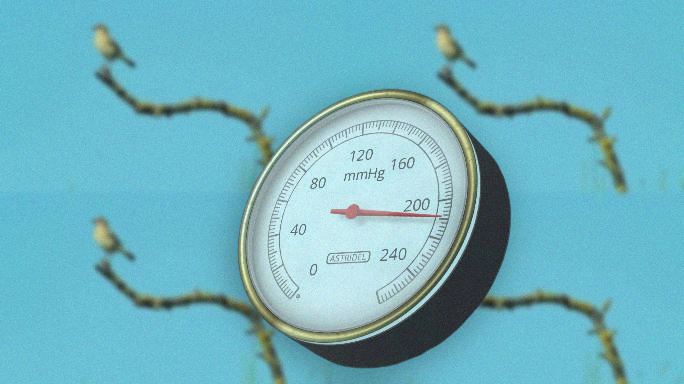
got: 210 mmHg
